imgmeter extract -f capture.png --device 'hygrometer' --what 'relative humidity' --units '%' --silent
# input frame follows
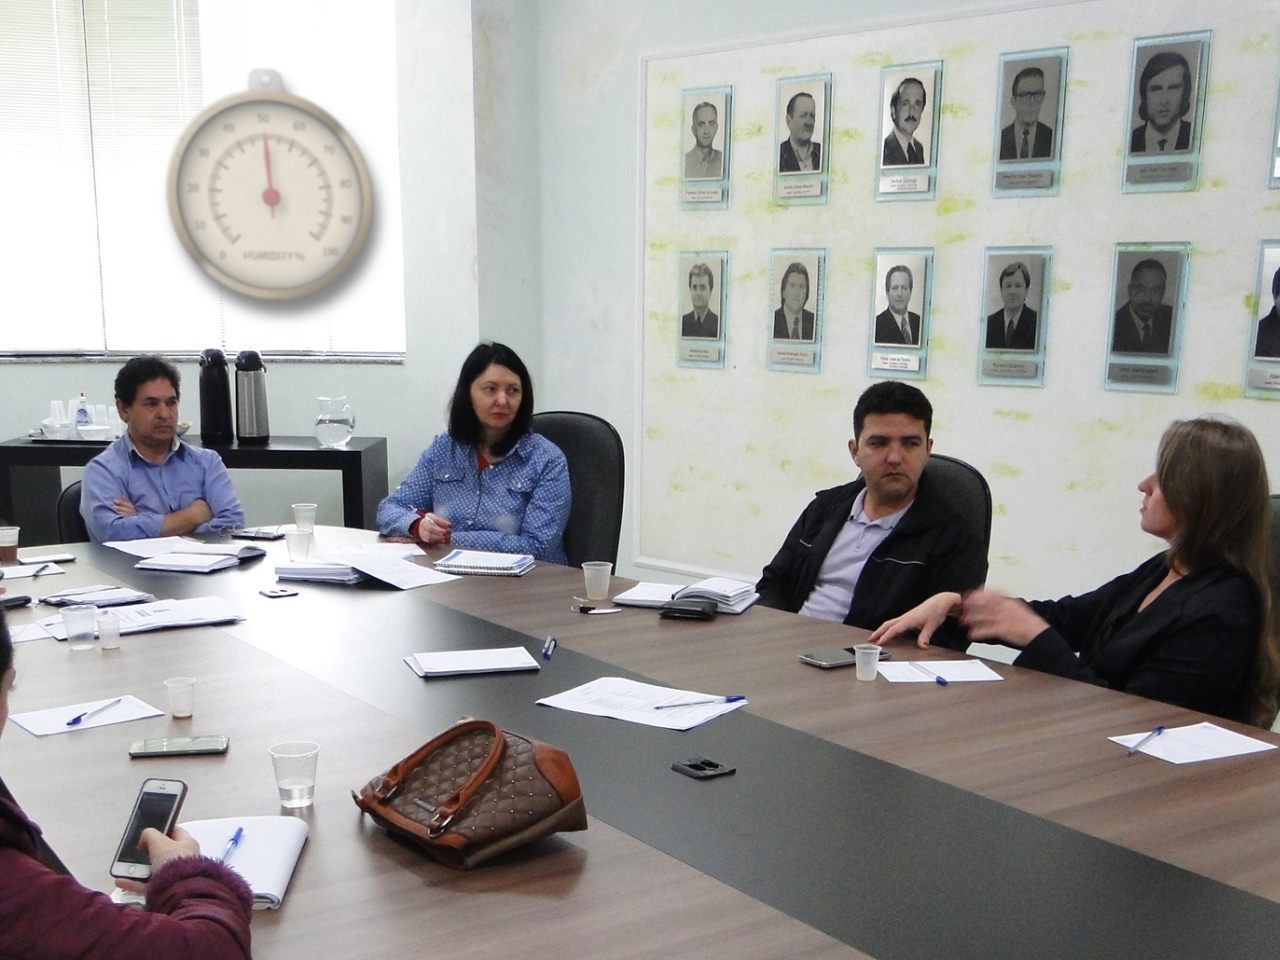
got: 50 %
